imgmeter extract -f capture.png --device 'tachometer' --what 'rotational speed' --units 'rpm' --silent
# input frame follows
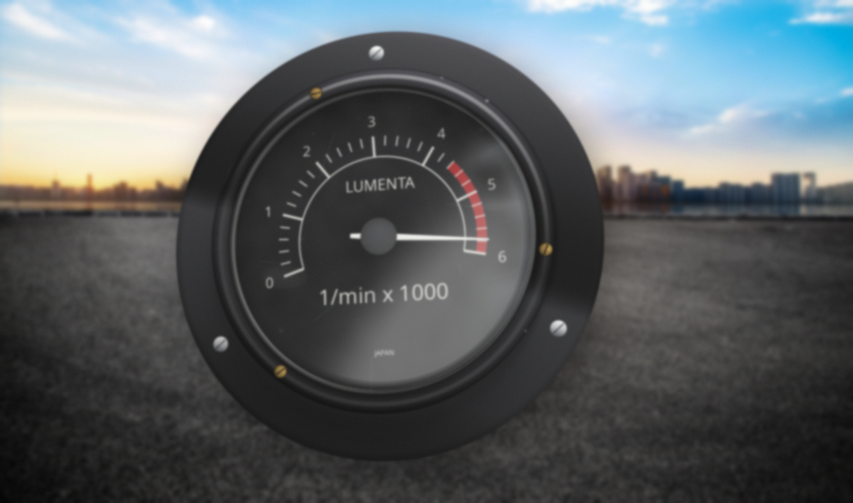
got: 5800 rpm
